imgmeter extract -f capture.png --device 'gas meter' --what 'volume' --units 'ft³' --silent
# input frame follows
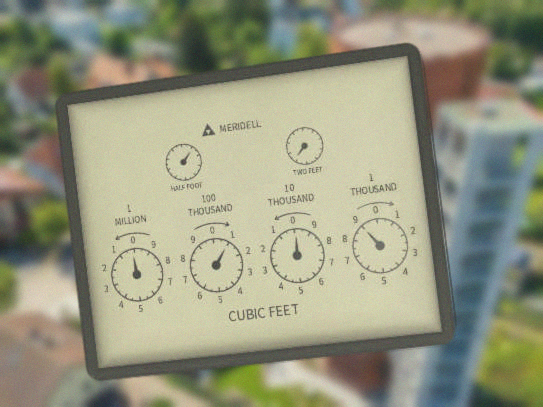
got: 9900 ft³
